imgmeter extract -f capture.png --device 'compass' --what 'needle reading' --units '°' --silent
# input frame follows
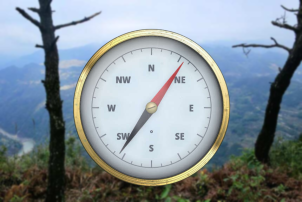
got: 35 °
